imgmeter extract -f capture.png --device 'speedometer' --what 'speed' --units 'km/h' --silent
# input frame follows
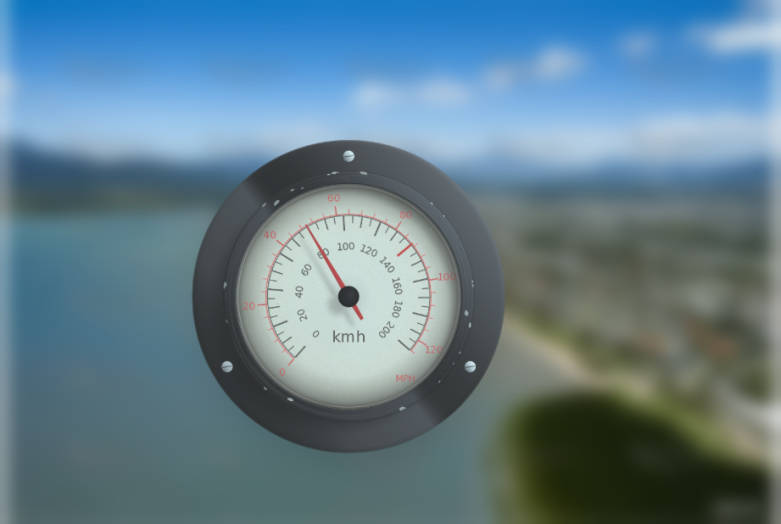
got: 80 km/h
